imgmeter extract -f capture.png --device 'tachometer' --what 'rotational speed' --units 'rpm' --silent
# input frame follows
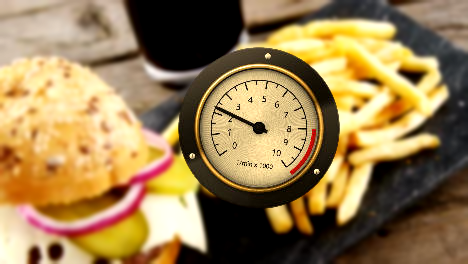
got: 2250 rpm
